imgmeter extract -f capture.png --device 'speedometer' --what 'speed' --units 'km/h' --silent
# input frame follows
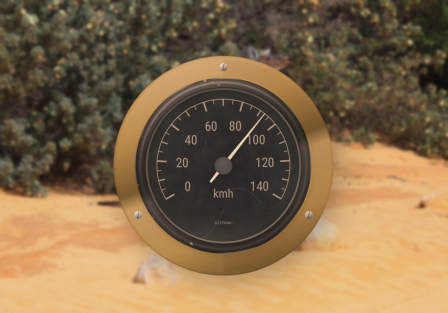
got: 92.5 km/h
